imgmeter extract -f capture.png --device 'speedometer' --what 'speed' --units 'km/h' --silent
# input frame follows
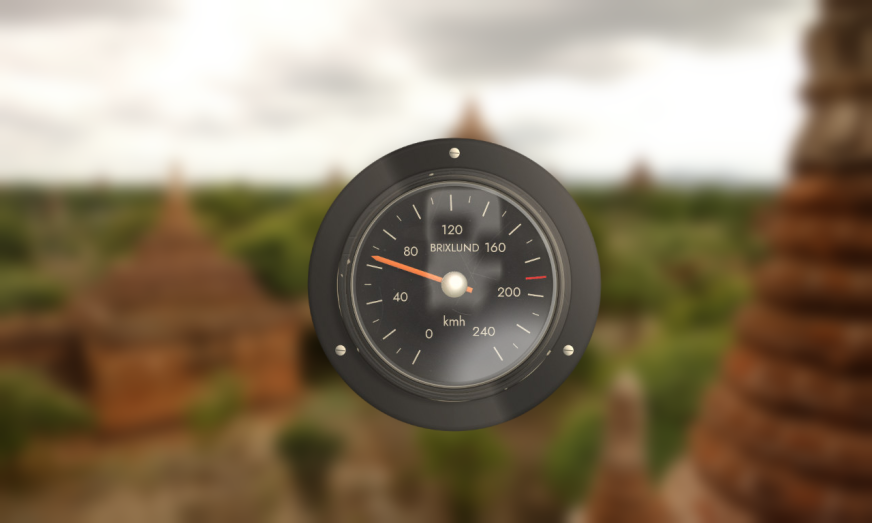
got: 65 km/h
